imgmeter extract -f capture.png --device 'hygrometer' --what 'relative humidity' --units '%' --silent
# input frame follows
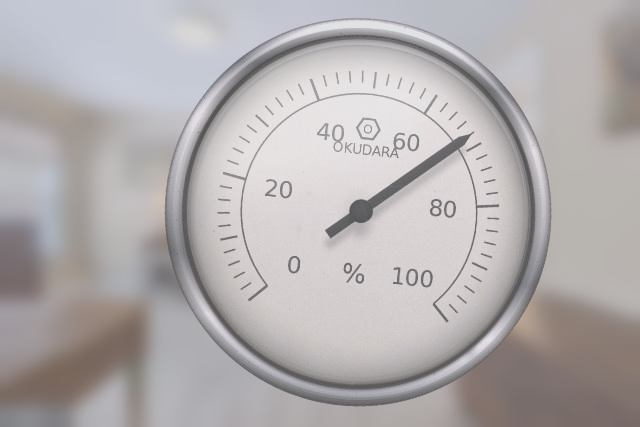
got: 68 %
